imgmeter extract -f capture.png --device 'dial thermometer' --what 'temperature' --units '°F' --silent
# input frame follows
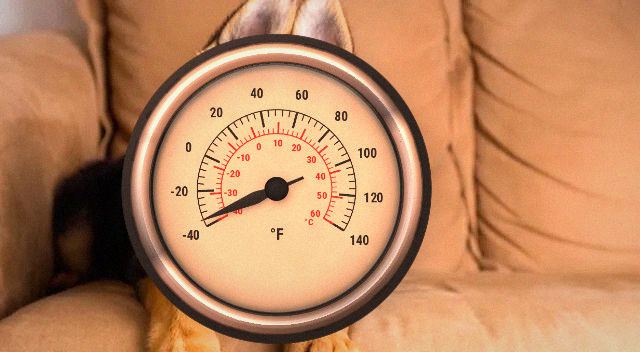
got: -36 °F
